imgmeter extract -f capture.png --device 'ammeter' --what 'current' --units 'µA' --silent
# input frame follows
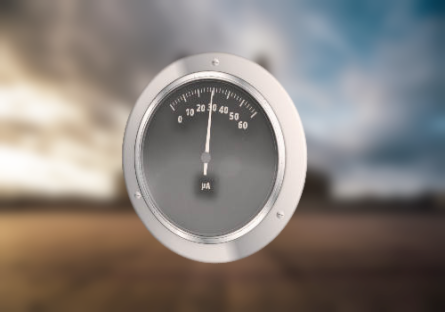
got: 30 µA
